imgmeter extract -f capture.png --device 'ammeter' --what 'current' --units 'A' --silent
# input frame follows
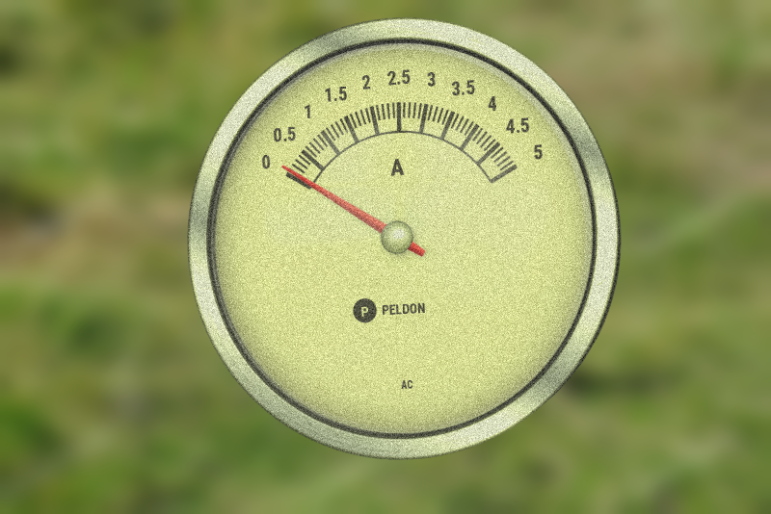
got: 0.1 A
